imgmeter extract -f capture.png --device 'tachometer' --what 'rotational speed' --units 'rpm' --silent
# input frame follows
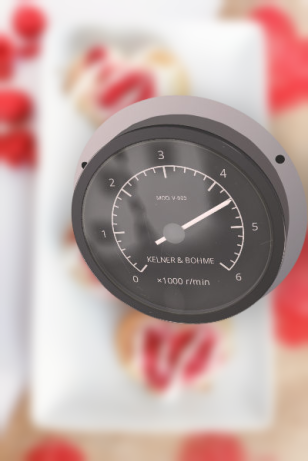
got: 4400 rpm
